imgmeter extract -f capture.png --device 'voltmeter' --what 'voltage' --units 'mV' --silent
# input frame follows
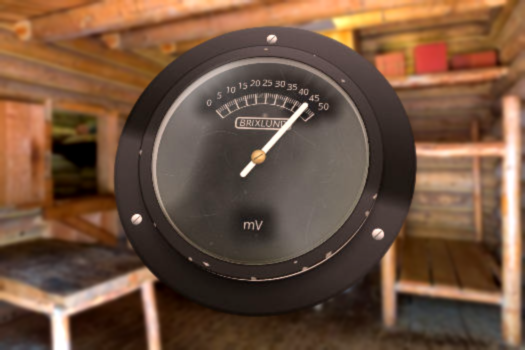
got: 45 mV
